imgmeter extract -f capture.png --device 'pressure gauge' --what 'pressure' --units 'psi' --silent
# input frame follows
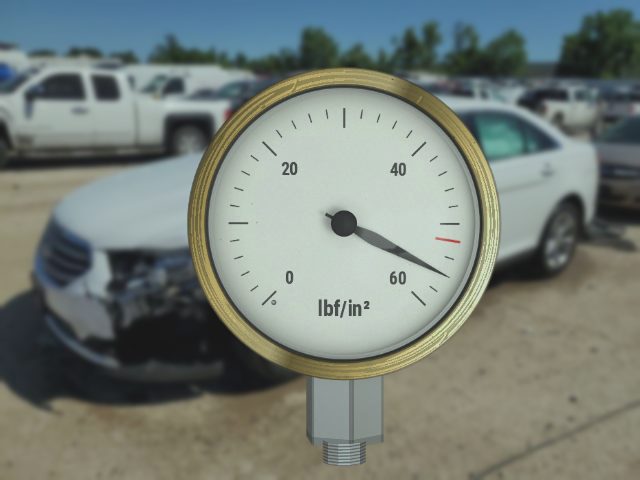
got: 56 psi
